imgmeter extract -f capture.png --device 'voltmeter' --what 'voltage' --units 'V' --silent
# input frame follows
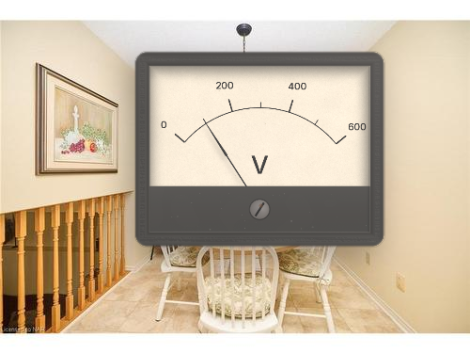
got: 100 V
